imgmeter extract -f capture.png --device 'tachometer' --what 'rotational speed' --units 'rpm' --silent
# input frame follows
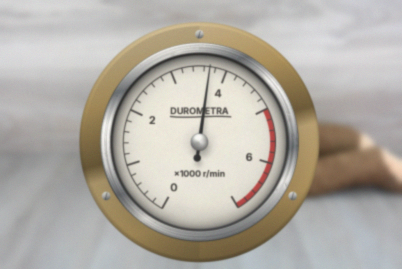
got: 3700 rpm
